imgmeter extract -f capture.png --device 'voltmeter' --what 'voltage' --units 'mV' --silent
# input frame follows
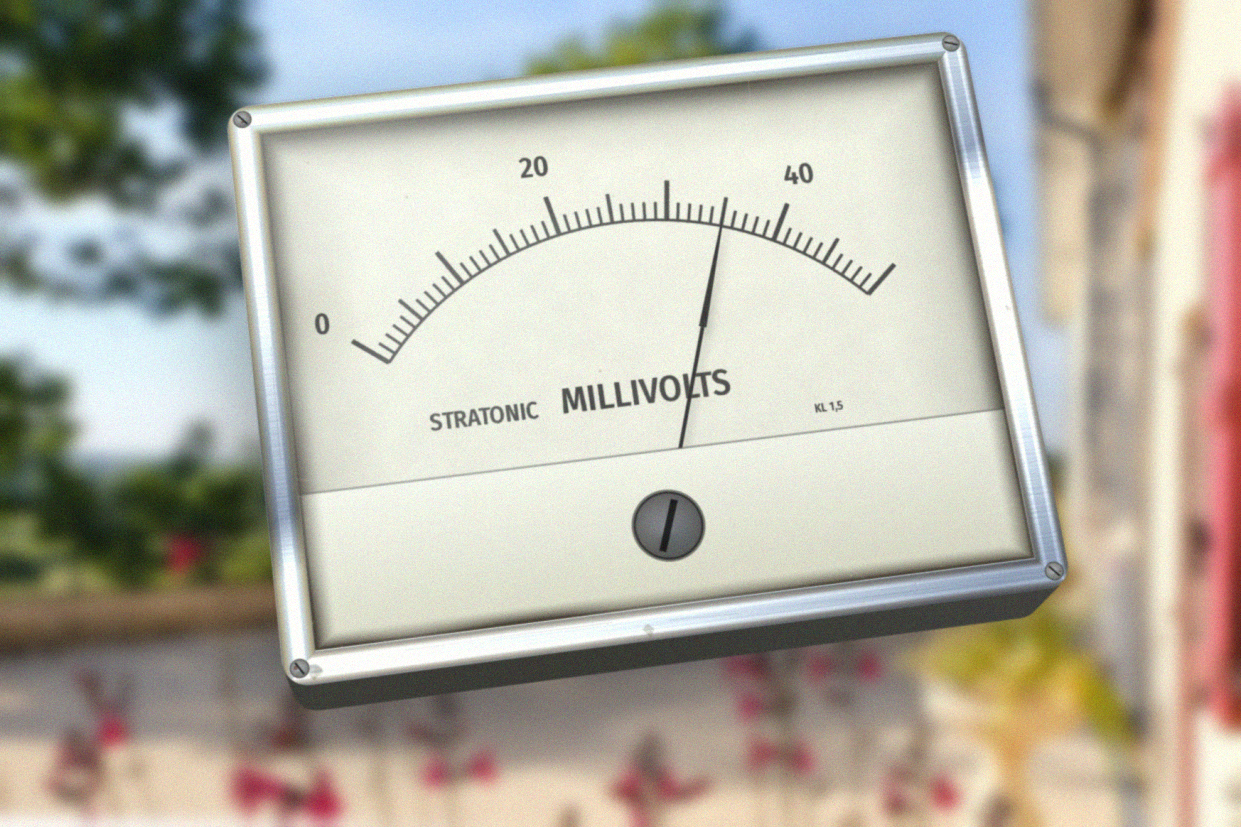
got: 35 mV
